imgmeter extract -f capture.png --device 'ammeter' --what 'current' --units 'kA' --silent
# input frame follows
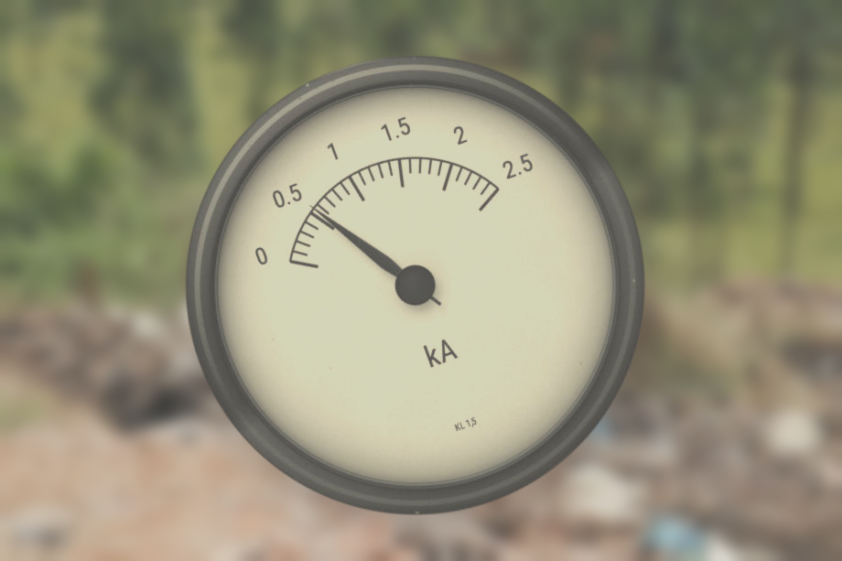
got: 0.55 kA
